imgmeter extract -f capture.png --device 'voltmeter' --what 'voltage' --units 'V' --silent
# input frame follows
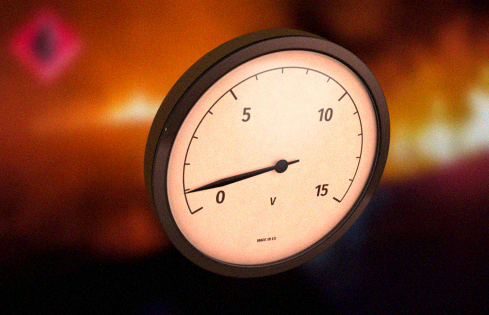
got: 1 V
